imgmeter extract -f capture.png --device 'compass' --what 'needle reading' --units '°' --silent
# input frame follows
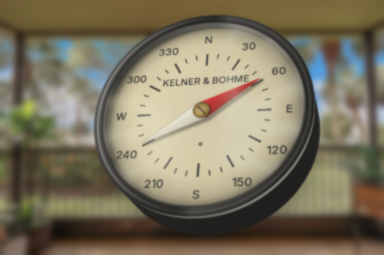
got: 60 °
